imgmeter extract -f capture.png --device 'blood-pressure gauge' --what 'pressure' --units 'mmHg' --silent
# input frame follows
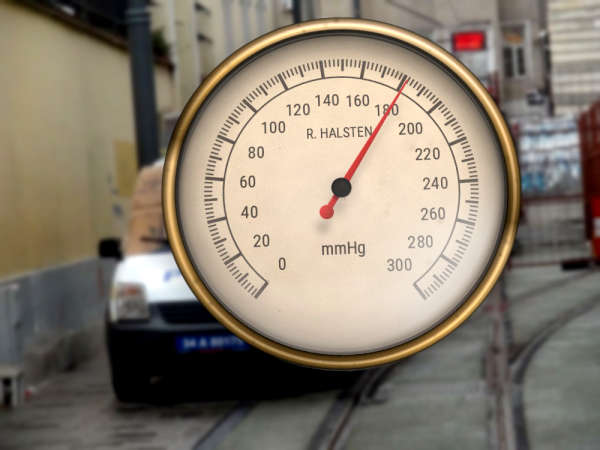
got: 182 mmHg
